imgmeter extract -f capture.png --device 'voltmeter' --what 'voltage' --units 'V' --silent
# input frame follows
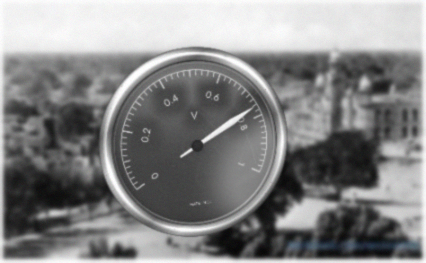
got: 0.76 V
